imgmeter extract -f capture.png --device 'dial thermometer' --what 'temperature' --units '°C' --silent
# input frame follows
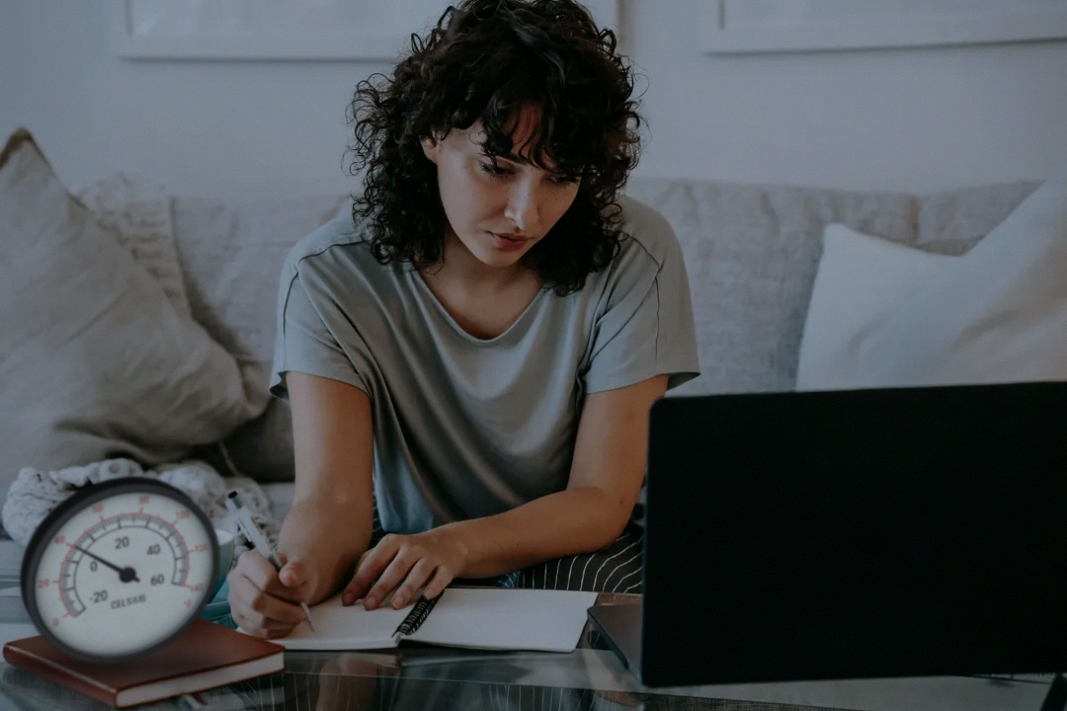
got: 5 °C
